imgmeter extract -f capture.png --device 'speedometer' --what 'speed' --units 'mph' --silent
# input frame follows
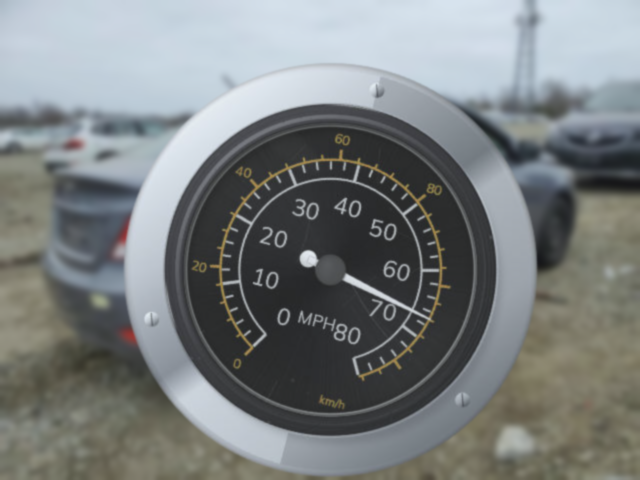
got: 67 mph
